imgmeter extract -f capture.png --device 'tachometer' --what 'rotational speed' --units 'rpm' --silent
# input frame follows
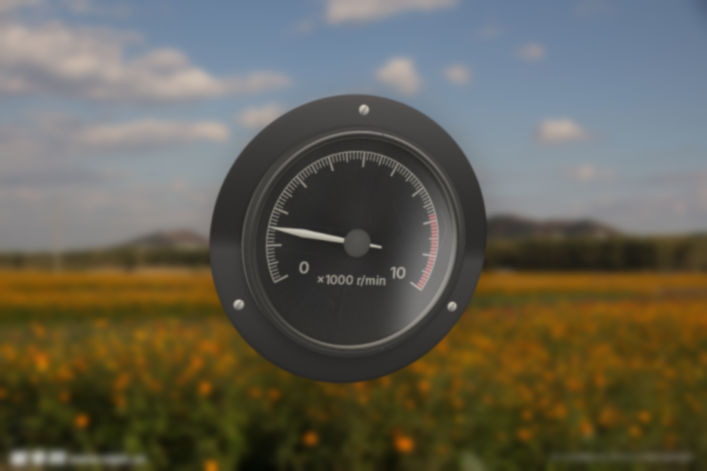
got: 1500 rpm
